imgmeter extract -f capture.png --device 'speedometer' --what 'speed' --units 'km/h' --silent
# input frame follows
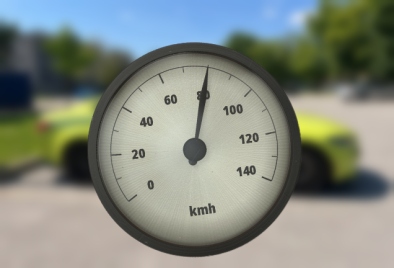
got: 80 km/h
